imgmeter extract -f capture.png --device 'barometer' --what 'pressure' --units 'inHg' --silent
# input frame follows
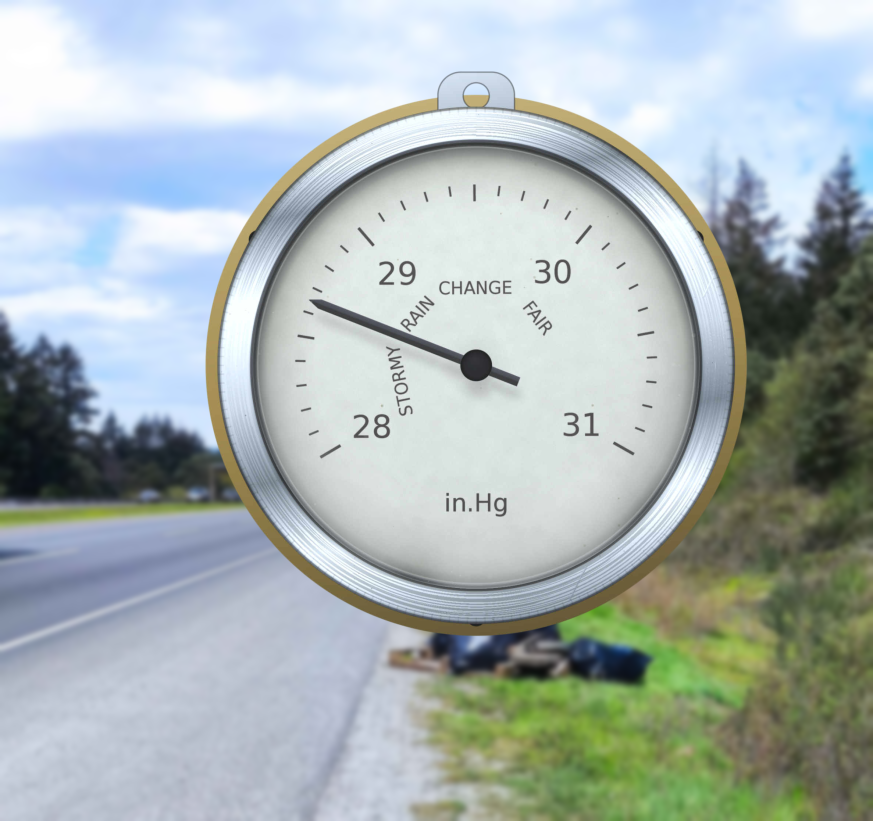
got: 28.65 inHg
